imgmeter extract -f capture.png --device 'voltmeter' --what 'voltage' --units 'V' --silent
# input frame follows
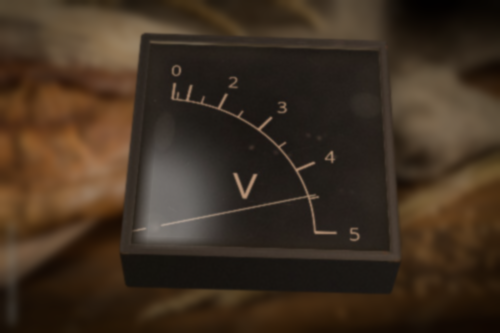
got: 4.5 V
